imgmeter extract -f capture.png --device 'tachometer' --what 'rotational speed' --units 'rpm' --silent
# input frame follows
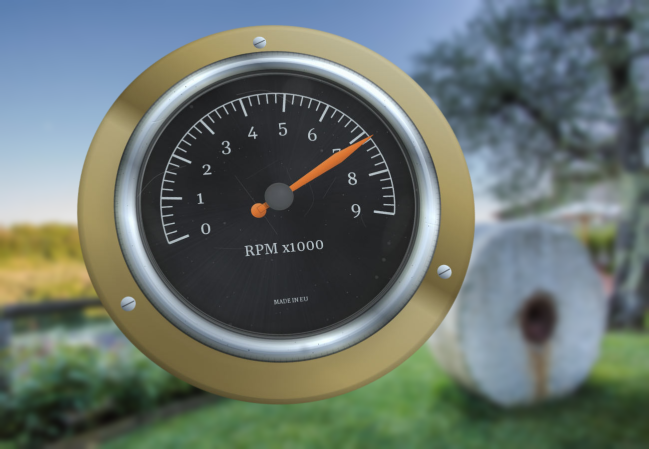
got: 7200 rpm
